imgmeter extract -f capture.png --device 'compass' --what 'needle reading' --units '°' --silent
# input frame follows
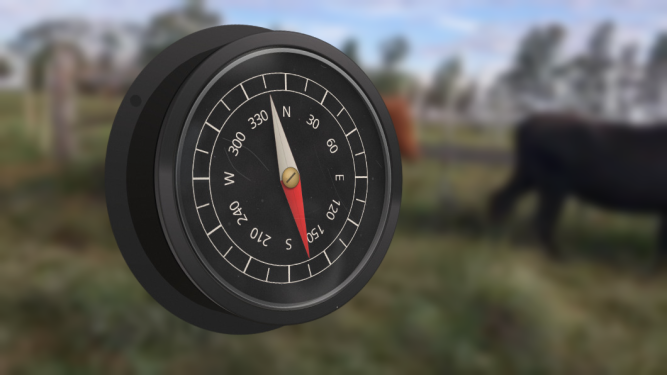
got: 165 °
